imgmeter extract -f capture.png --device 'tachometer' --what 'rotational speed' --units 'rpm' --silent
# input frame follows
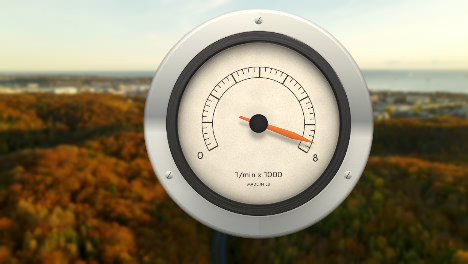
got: 7600 rpm
